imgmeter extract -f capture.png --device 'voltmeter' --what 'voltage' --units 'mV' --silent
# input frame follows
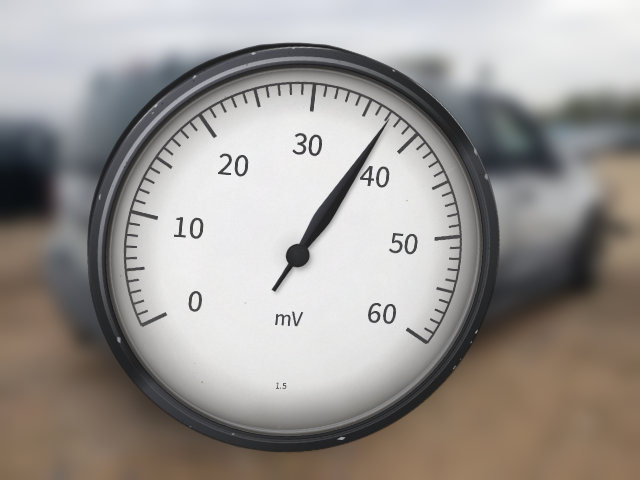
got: 37 mV
